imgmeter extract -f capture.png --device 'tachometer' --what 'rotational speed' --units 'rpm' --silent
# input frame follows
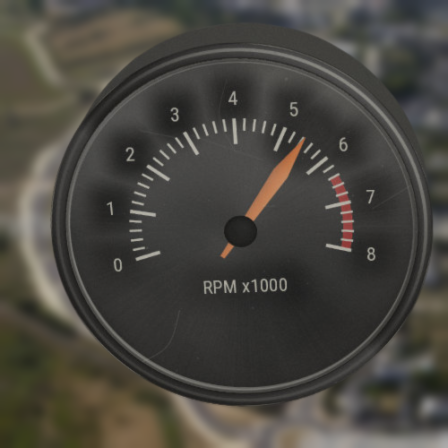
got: 5400 rpm
